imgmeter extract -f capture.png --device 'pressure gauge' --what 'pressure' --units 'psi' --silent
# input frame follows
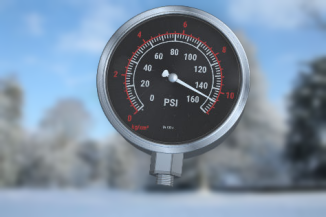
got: 150 psi
